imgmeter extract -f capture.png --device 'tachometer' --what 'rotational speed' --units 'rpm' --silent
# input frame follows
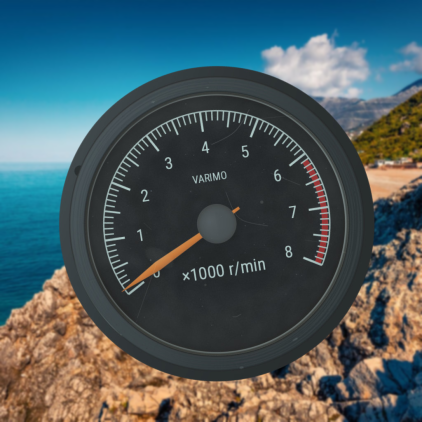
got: 100 rpm
